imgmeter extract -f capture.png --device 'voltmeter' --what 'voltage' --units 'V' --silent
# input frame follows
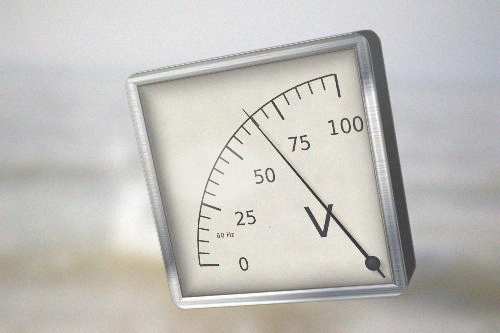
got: 65 V
